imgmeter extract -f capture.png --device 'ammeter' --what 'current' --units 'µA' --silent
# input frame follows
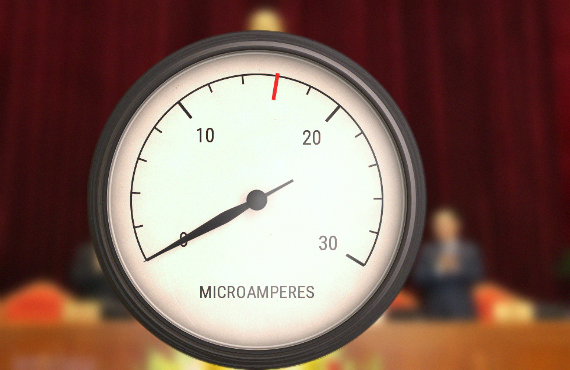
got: 0 µA
